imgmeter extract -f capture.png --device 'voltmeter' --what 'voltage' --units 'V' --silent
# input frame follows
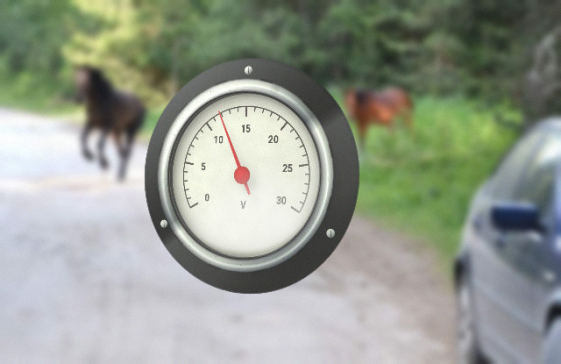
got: 12 V
